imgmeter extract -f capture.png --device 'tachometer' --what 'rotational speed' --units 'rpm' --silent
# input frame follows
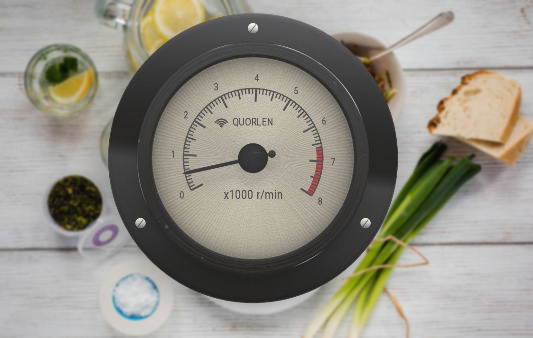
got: 500 rpm
